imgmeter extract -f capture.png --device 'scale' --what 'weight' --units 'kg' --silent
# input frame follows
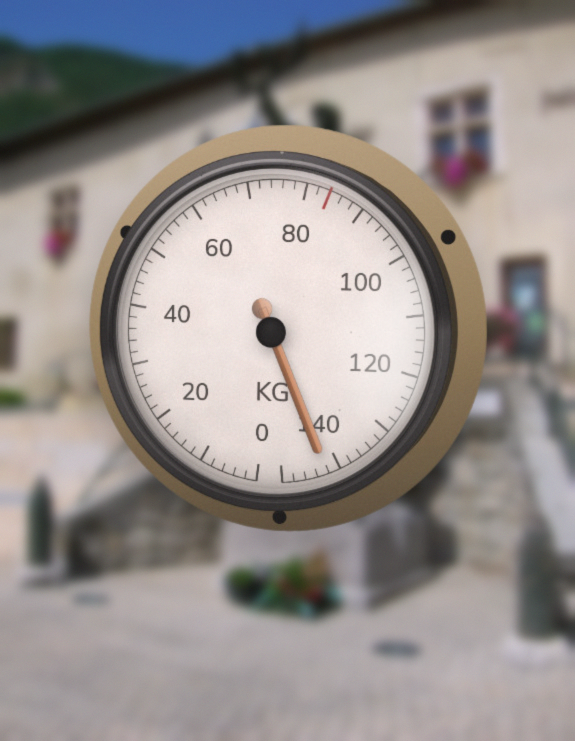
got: 142 kg
